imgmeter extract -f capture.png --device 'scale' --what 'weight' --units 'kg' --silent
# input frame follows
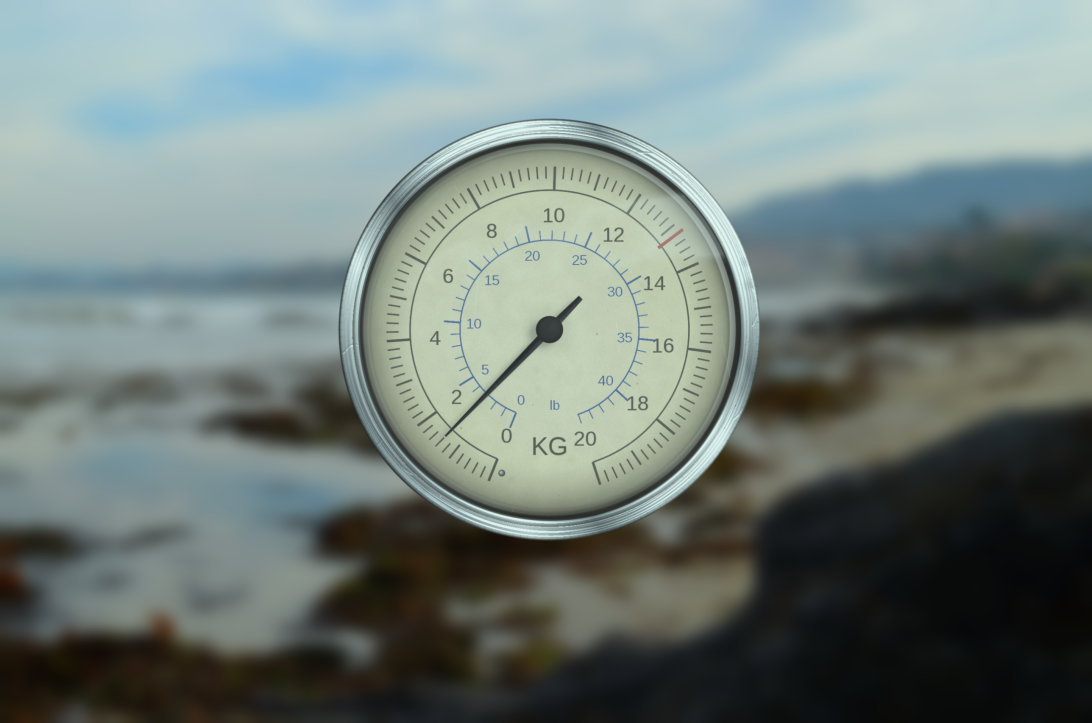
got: 1.4 kg
